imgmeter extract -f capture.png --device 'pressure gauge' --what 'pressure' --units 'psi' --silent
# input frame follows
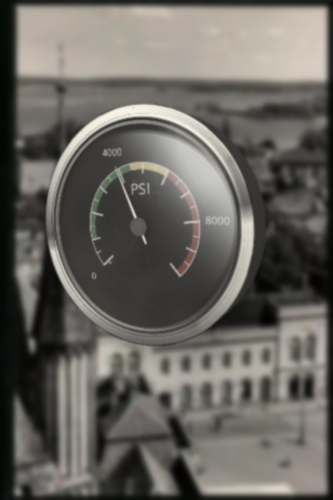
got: 4000 psi
